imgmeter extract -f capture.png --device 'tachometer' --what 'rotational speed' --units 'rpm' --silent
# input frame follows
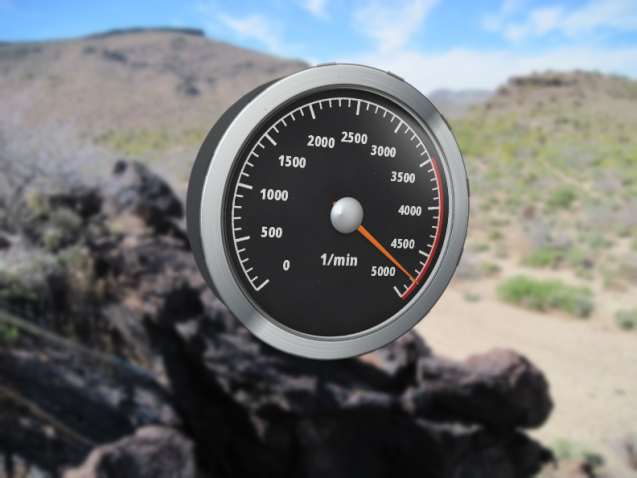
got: 4800 rpm
